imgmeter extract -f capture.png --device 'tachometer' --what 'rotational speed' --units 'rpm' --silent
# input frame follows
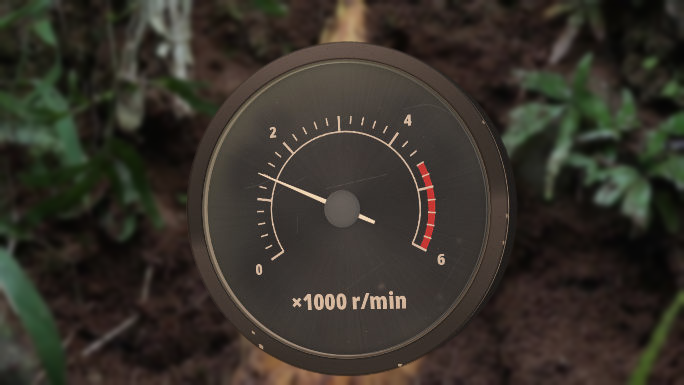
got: 1400 rpm
